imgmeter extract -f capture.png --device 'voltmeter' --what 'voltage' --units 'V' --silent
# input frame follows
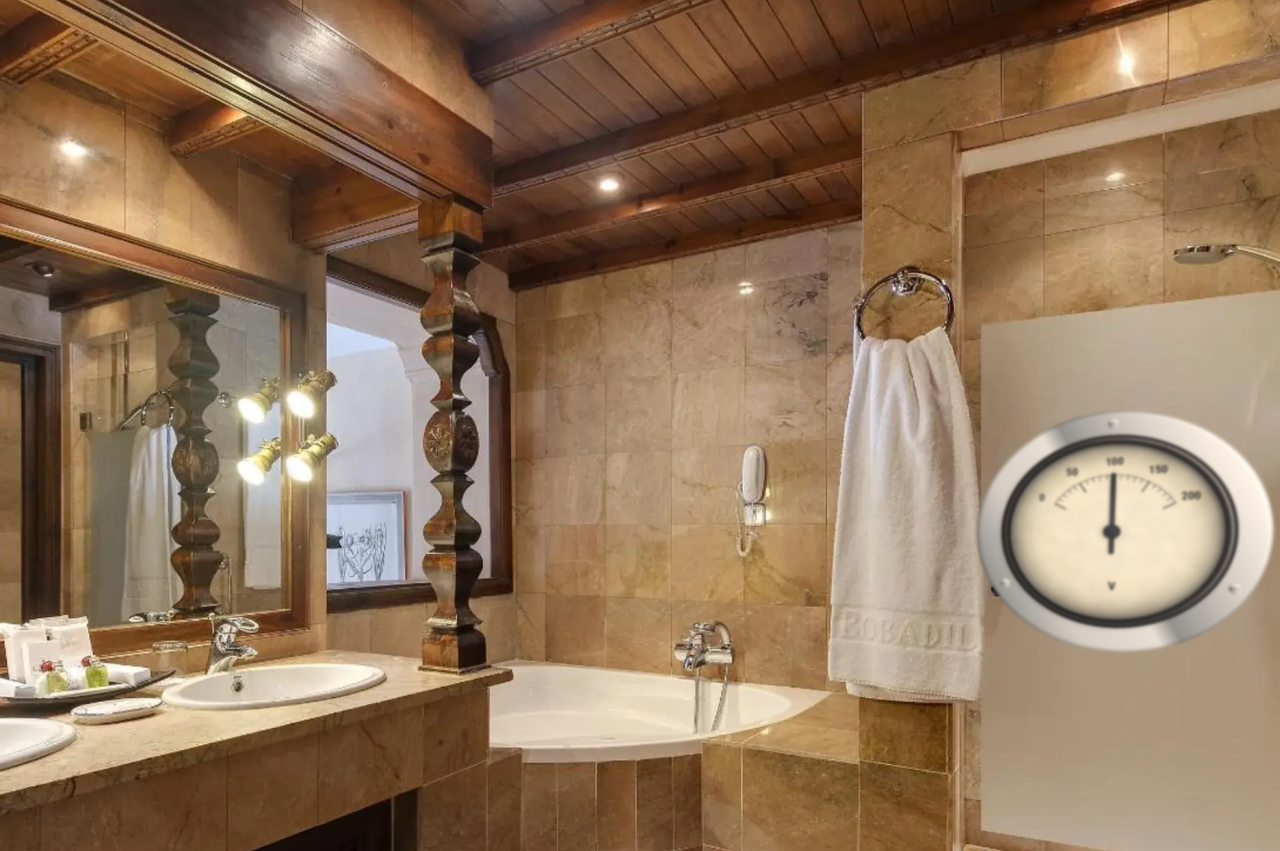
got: 100 V
